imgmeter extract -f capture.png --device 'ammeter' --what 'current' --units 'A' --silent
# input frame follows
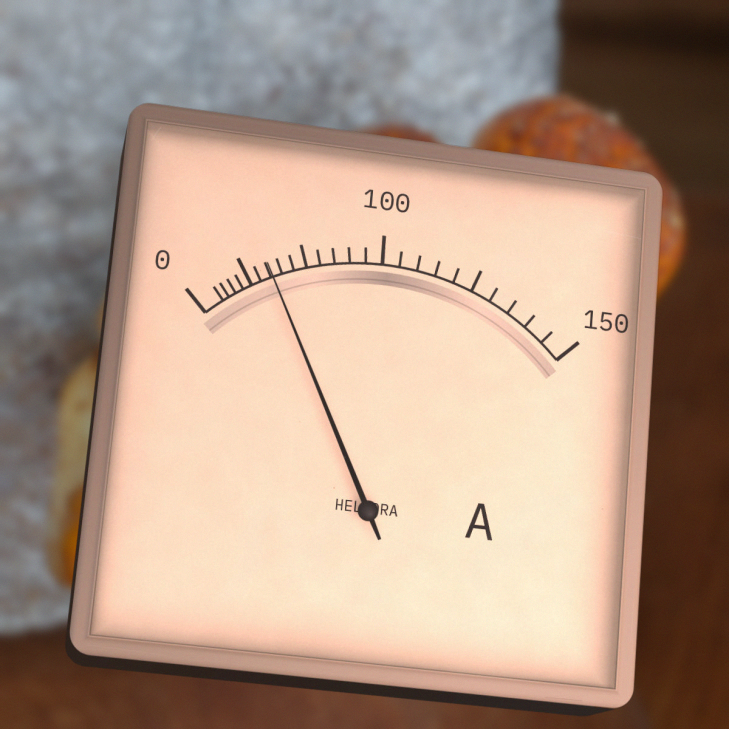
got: 60 A
